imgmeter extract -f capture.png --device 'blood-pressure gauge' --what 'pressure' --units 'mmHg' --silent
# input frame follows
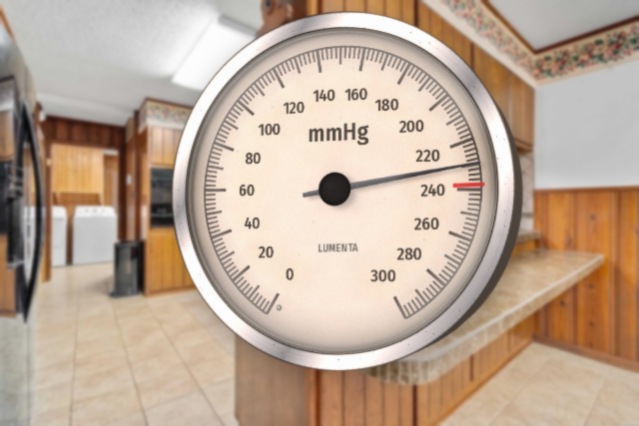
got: 230 mmHg
